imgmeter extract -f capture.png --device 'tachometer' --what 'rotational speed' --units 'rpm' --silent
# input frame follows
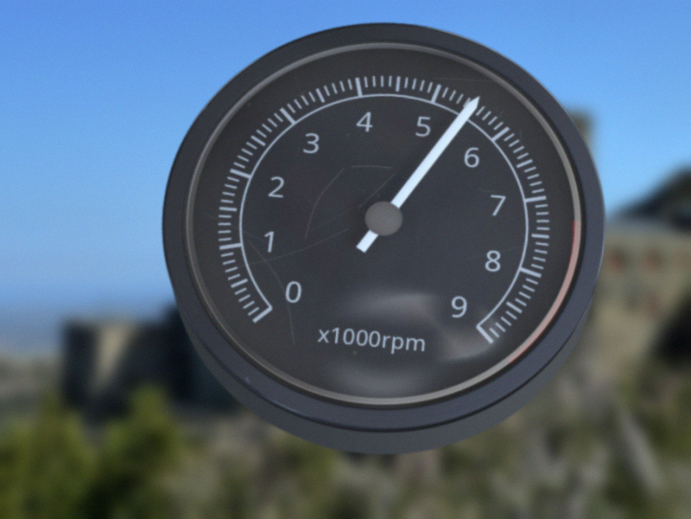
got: 5500 rpm
